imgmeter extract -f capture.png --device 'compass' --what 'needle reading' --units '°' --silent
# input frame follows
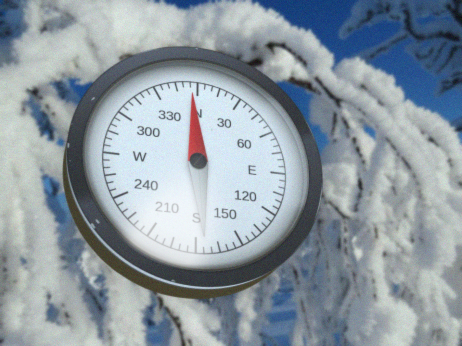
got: 355 °
